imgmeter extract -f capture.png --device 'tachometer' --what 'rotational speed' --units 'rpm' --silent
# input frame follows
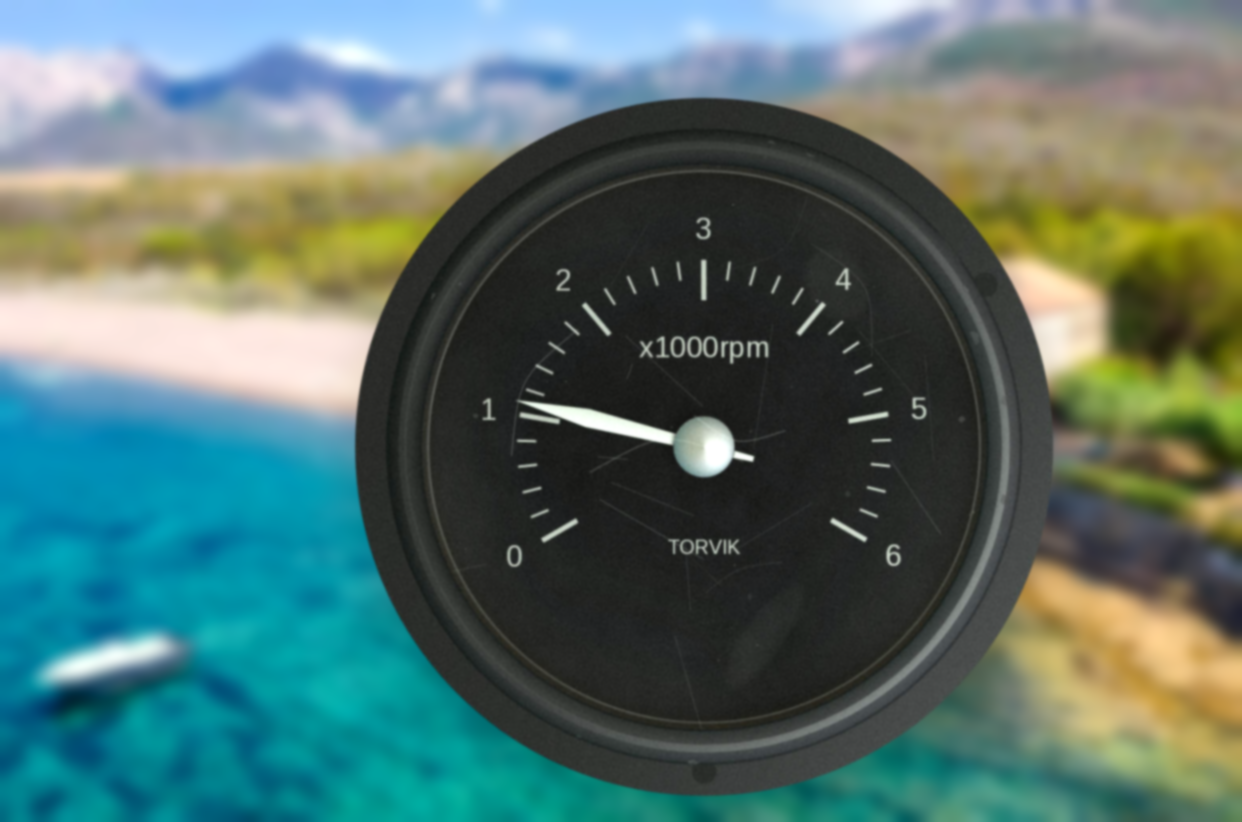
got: 1100 rpm
